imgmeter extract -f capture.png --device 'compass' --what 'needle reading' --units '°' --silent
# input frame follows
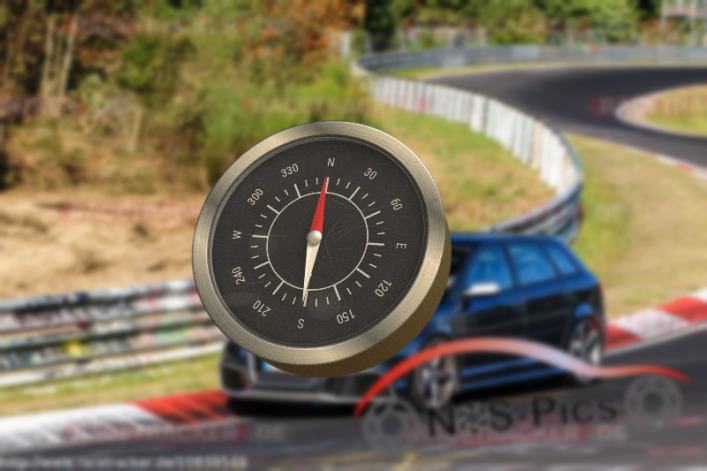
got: 0 °
